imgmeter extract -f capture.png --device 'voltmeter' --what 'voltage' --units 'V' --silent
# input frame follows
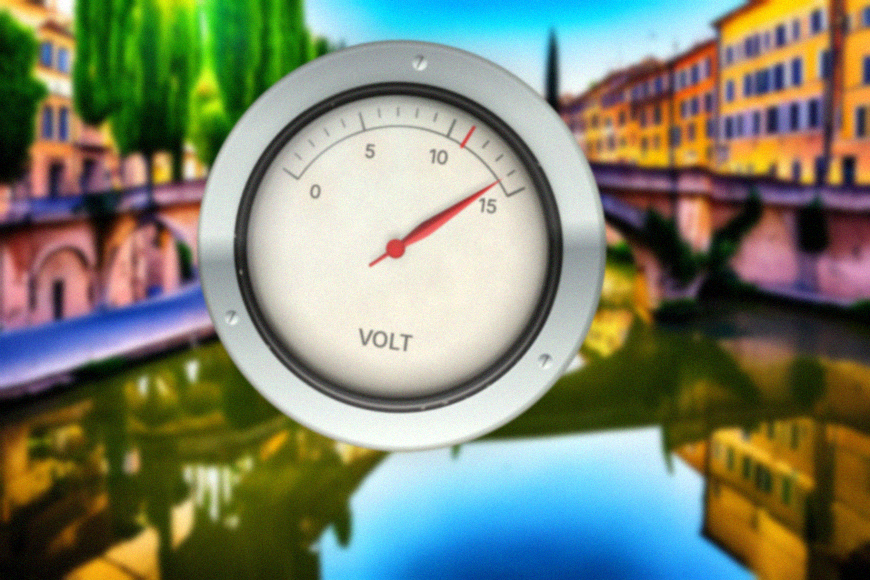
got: 14 V
